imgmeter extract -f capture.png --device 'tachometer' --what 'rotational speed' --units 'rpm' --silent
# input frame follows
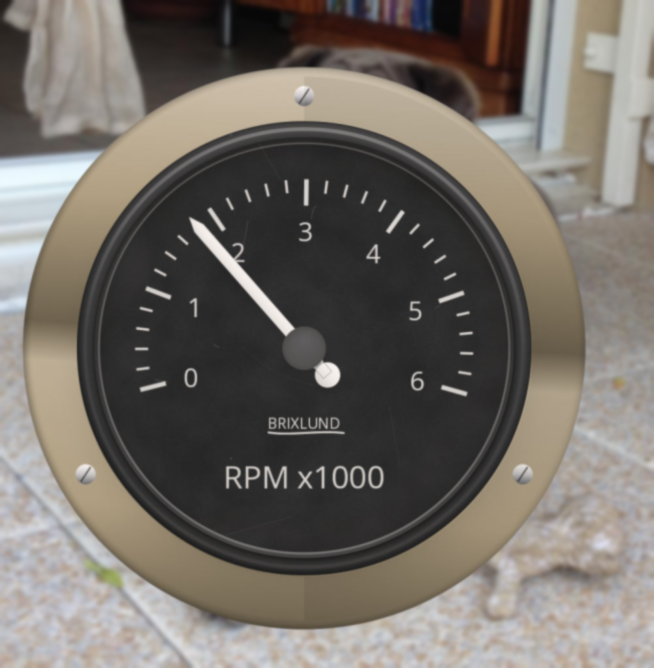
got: 1800 rpm
